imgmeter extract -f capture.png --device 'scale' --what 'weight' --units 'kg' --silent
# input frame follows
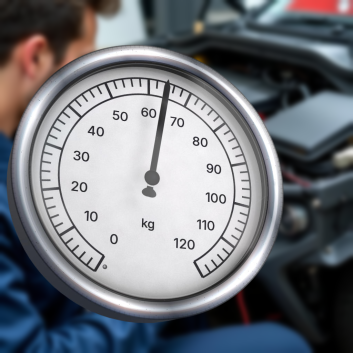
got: 64 kg
